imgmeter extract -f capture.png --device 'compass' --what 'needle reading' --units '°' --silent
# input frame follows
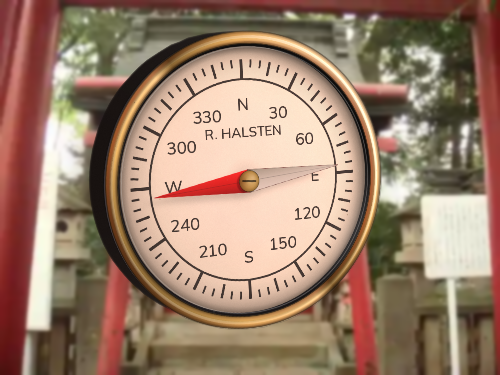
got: 265 °
